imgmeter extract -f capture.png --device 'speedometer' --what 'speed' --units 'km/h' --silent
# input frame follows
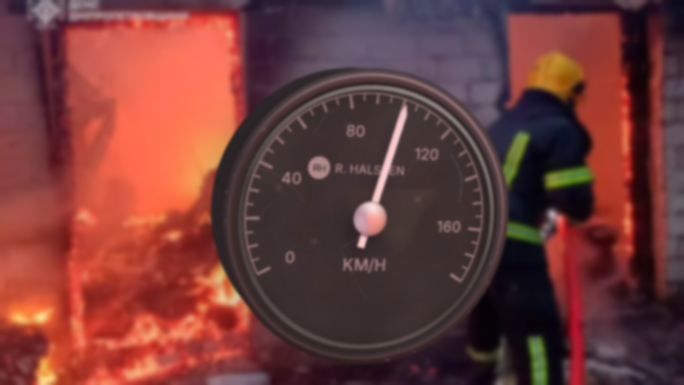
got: 100 km/h
